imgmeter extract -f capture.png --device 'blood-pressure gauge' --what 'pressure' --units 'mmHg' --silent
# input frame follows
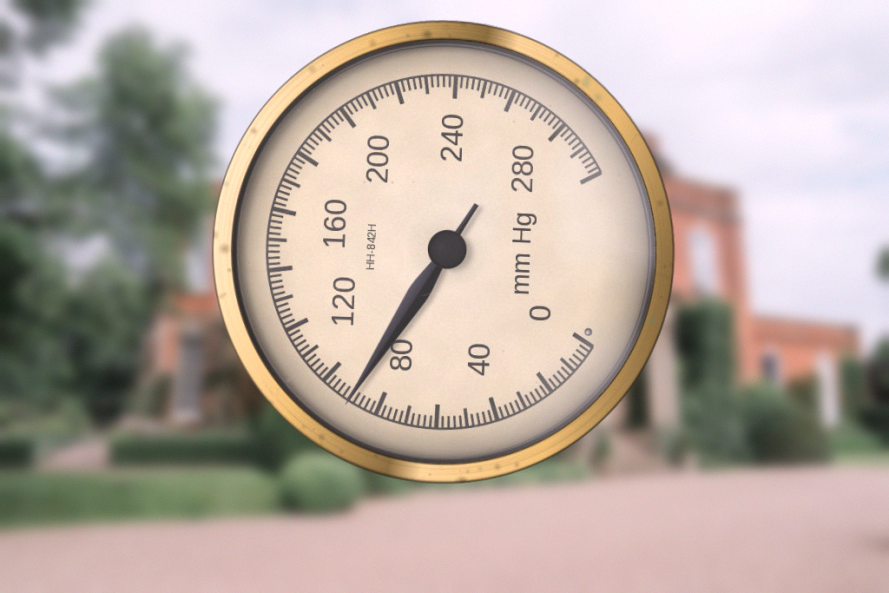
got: 90 mmHg
